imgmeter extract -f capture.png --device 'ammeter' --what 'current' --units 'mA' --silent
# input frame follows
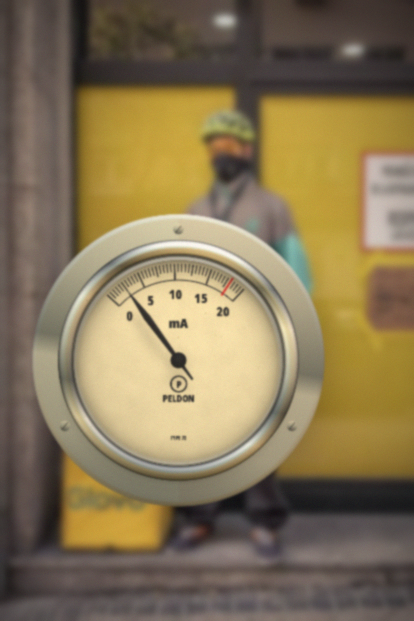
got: 2.5 mA
